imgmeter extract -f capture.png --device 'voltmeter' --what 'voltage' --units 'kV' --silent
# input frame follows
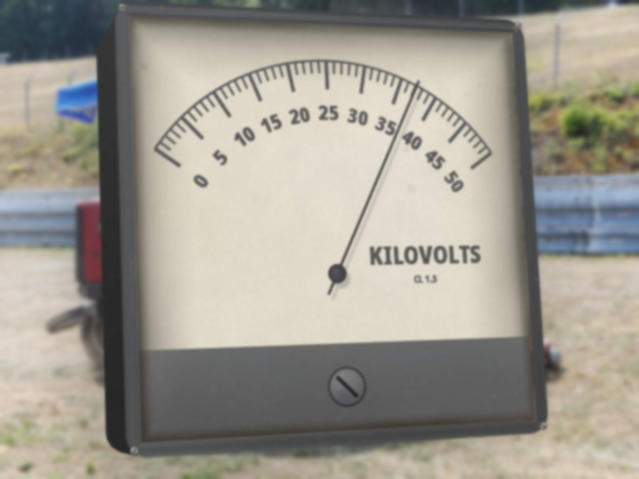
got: 37 kV
